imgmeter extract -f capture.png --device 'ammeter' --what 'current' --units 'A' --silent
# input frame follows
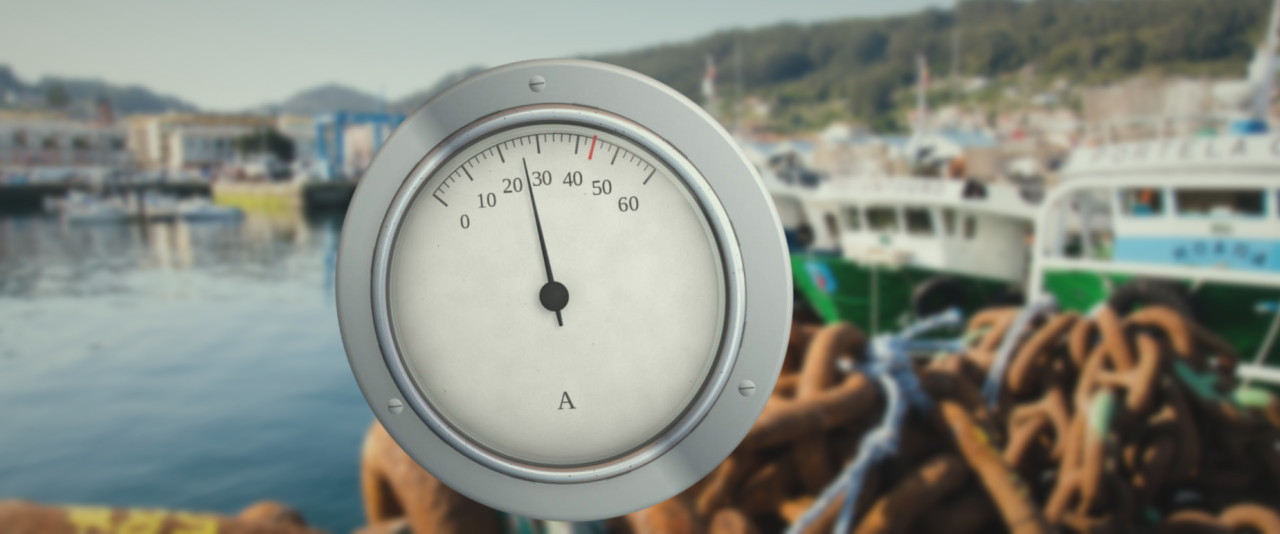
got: 26 A
